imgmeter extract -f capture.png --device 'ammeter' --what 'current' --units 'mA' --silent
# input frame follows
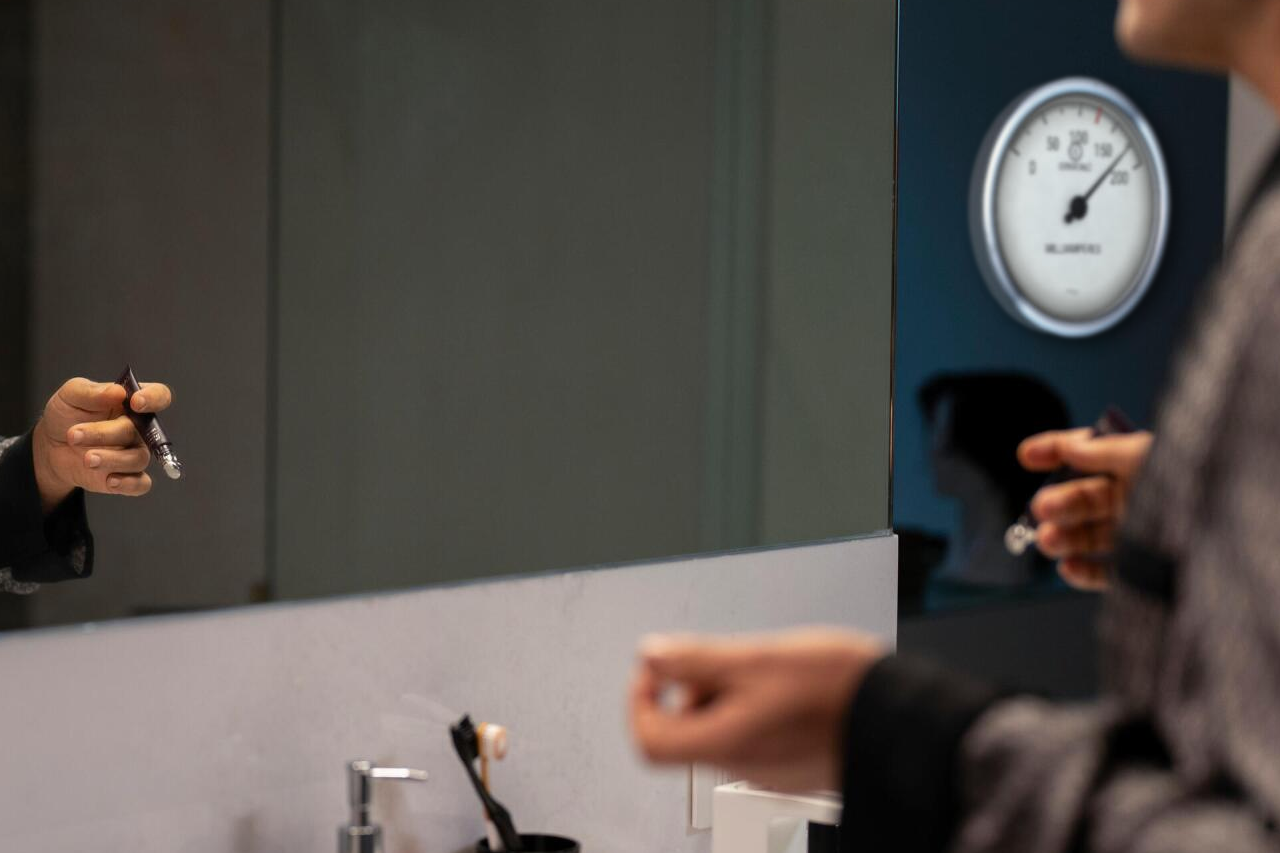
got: 175 mA
